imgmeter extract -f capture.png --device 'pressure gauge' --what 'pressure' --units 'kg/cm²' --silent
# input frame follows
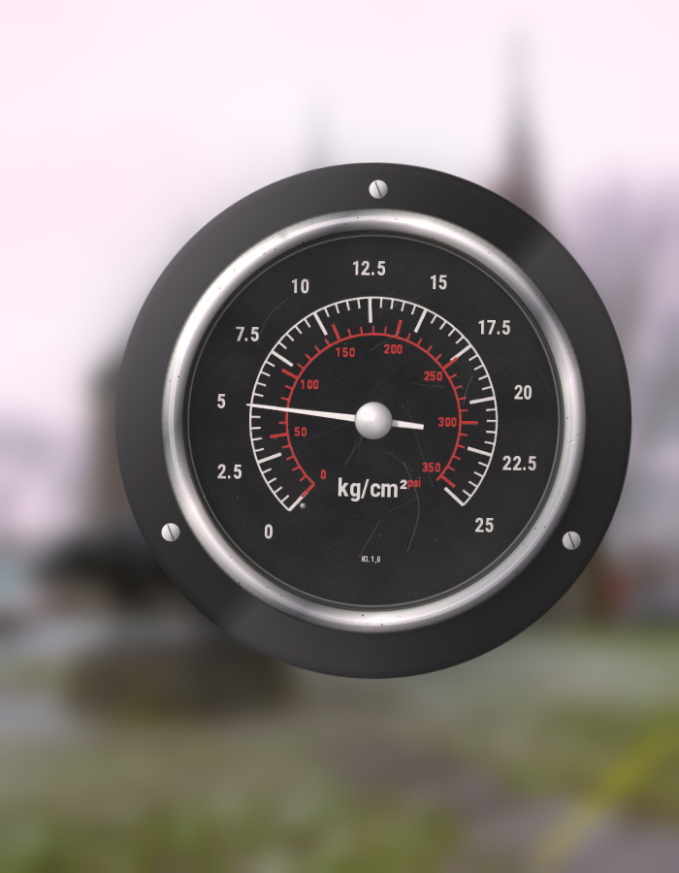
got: 5 kg/cm²
